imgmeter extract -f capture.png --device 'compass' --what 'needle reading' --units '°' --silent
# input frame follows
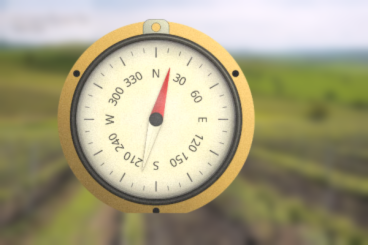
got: 15 °
